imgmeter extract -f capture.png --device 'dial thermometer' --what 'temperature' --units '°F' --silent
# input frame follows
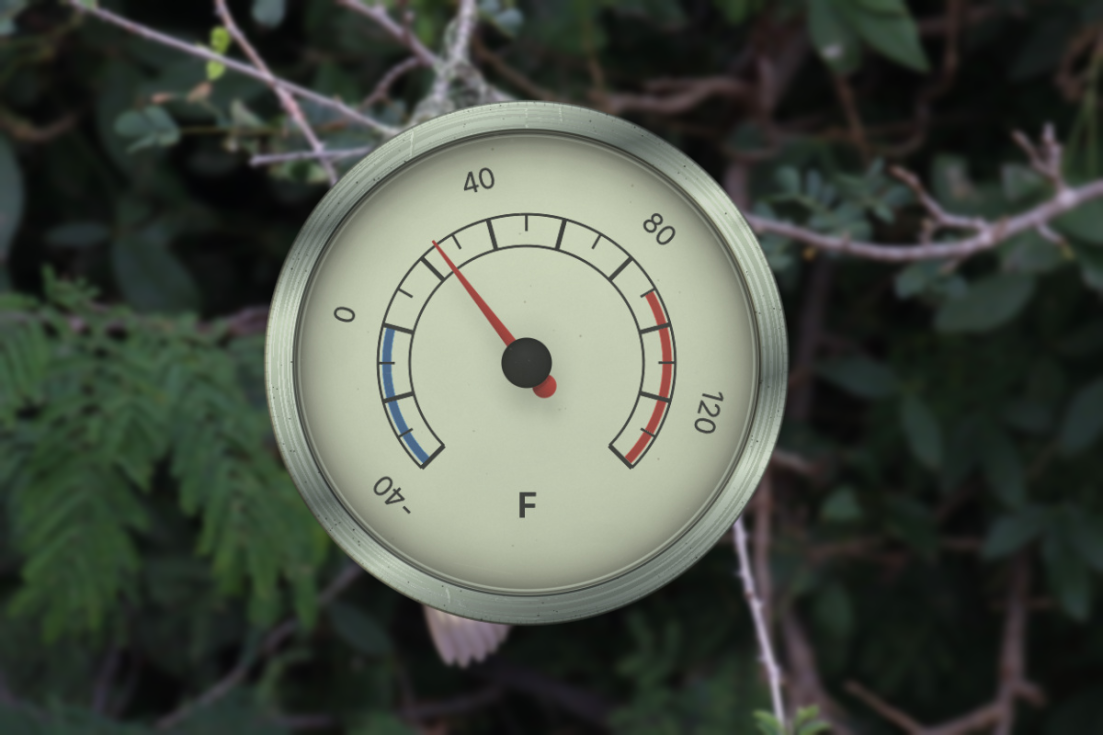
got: 25 °F
